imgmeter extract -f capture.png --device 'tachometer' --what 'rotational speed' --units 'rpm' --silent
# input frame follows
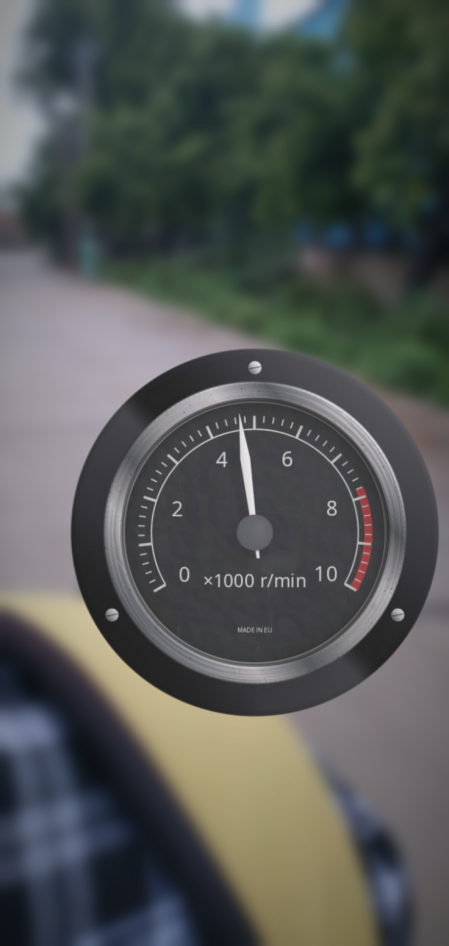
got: 4700 rpm
